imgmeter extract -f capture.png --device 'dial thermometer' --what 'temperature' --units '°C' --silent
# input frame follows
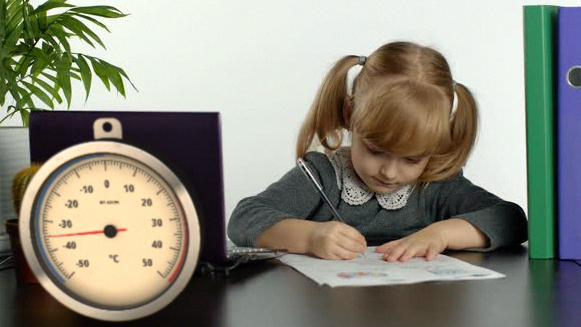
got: -35 °C
